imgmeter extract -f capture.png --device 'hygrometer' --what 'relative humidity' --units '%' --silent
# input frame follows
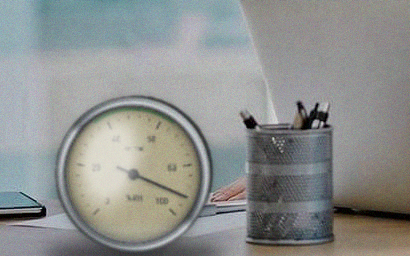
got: 92 %
